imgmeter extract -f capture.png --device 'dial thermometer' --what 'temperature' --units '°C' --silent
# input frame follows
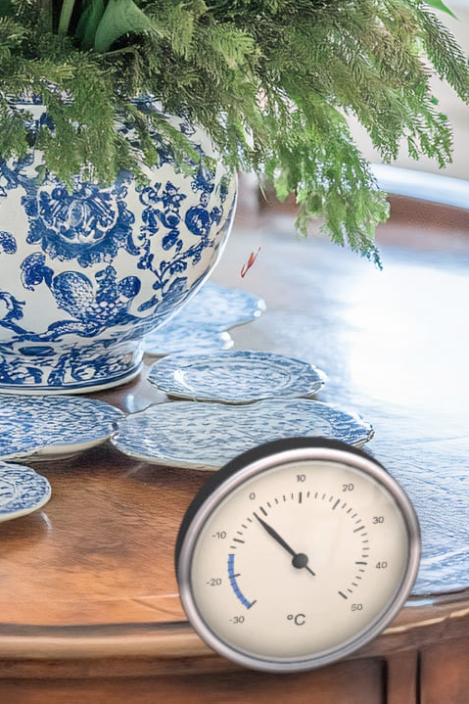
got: -2 °C
